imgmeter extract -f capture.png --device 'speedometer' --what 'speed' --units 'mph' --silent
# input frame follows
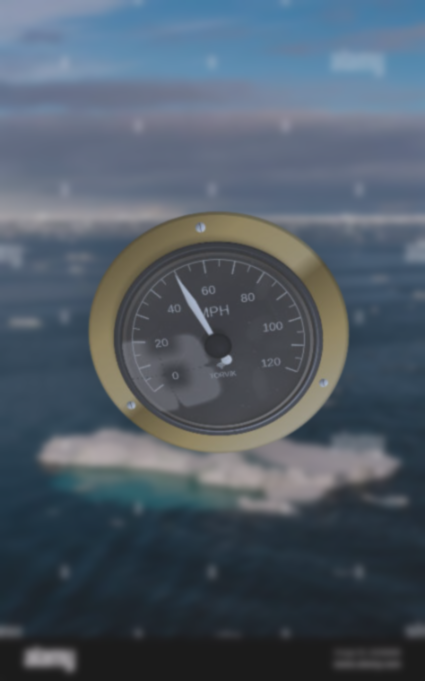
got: 50 mph
